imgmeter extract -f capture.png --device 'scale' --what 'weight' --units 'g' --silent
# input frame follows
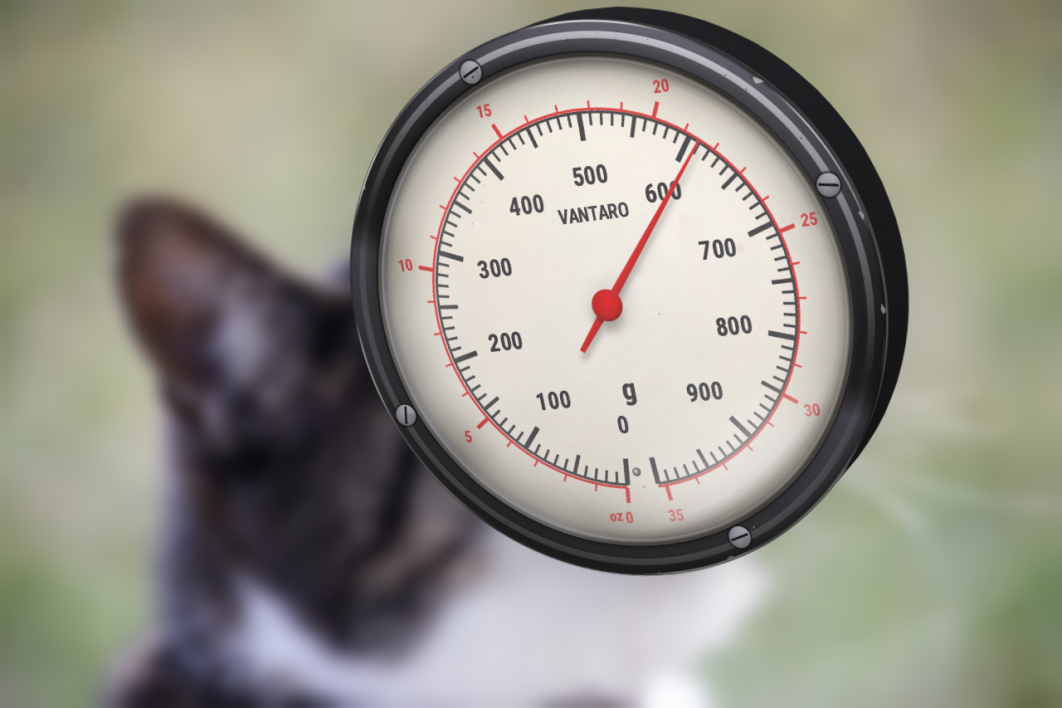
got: 610 g
